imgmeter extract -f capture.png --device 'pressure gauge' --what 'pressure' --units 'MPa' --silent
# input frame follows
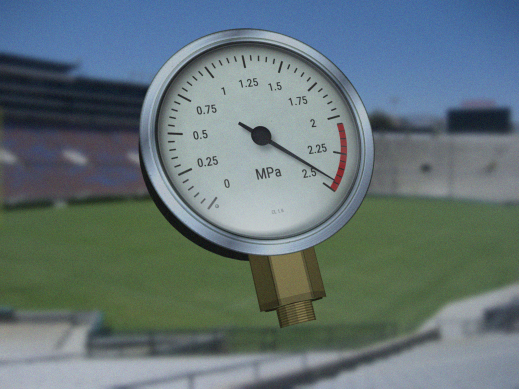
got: 2.45 MPa
